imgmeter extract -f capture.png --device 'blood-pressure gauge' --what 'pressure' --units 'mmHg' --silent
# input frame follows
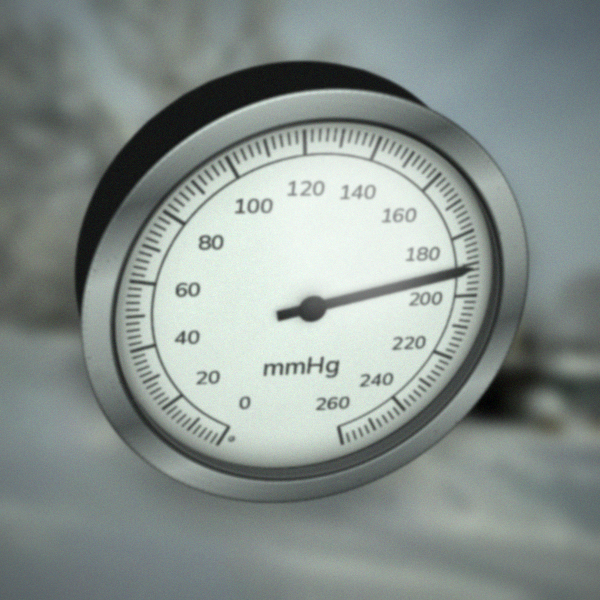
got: 190 mmHg
